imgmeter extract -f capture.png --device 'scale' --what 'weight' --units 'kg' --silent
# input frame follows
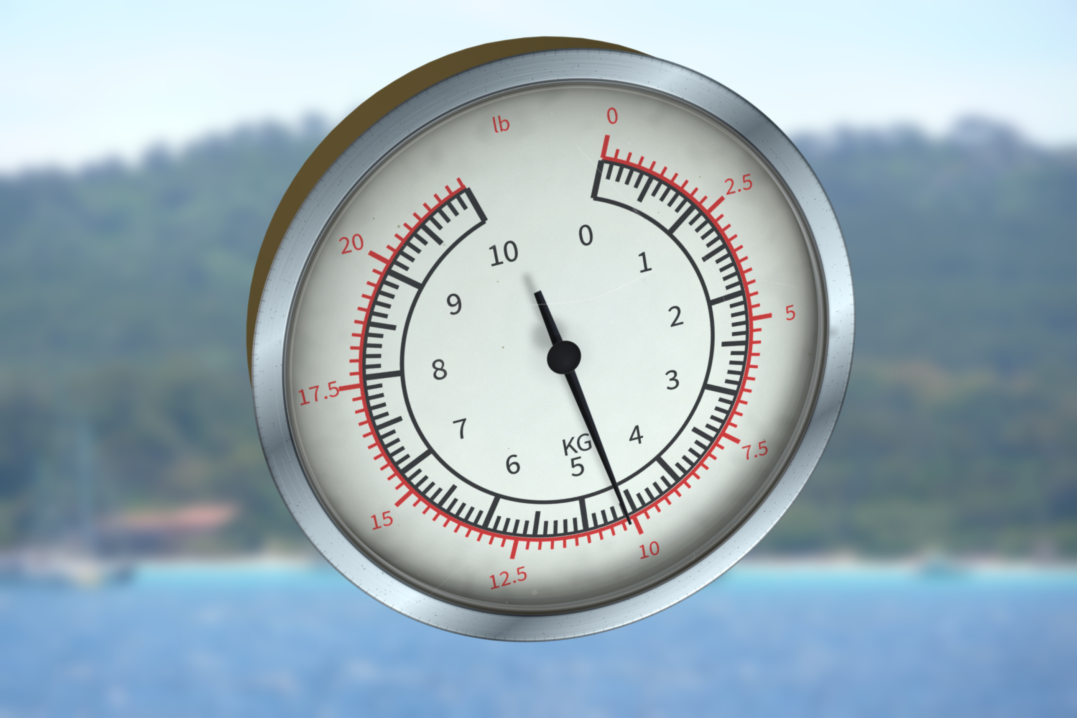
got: 4.6 kg
